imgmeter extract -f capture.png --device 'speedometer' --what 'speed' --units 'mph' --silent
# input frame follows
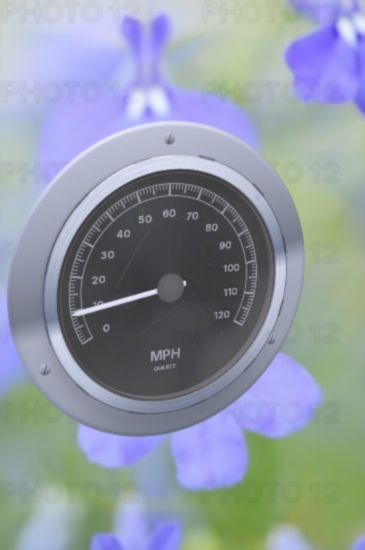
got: 10 mph
